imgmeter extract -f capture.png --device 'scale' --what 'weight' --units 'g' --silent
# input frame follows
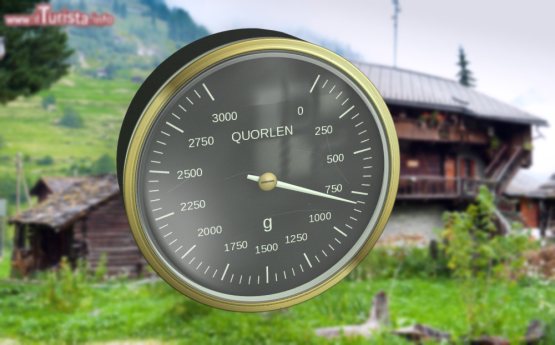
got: 800 g
